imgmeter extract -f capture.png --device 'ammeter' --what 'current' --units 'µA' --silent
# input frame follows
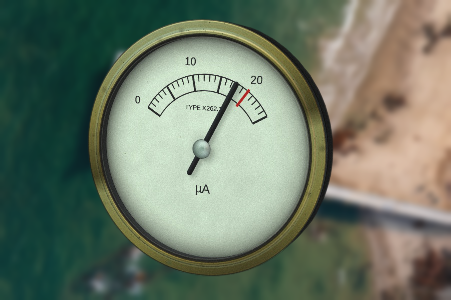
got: 18 µA
